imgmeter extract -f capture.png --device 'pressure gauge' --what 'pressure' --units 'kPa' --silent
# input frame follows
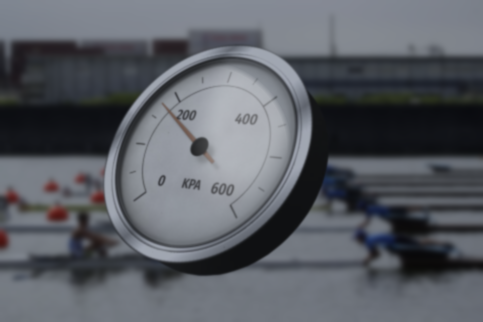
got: 175 kPa
